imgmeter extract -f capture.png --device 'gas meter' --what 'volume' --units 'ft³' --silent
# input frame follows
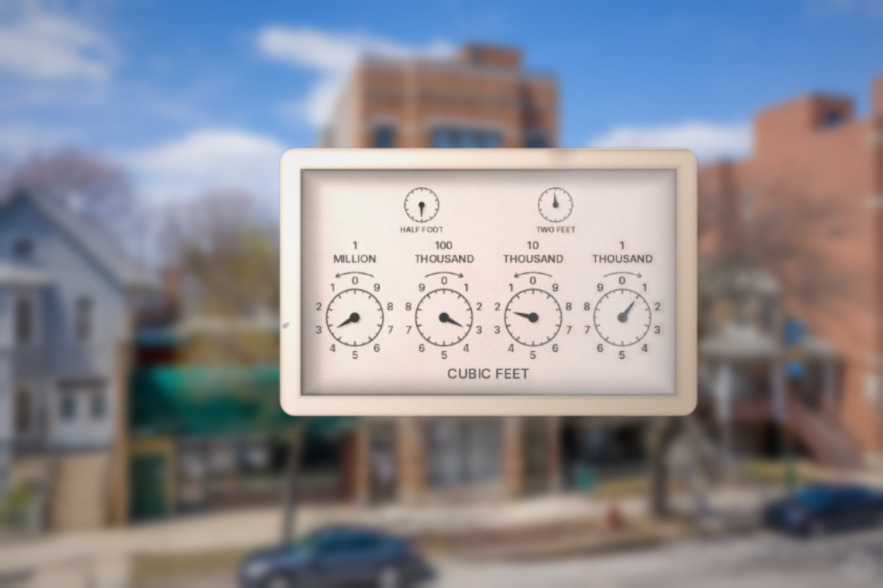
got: 332100 ft³
